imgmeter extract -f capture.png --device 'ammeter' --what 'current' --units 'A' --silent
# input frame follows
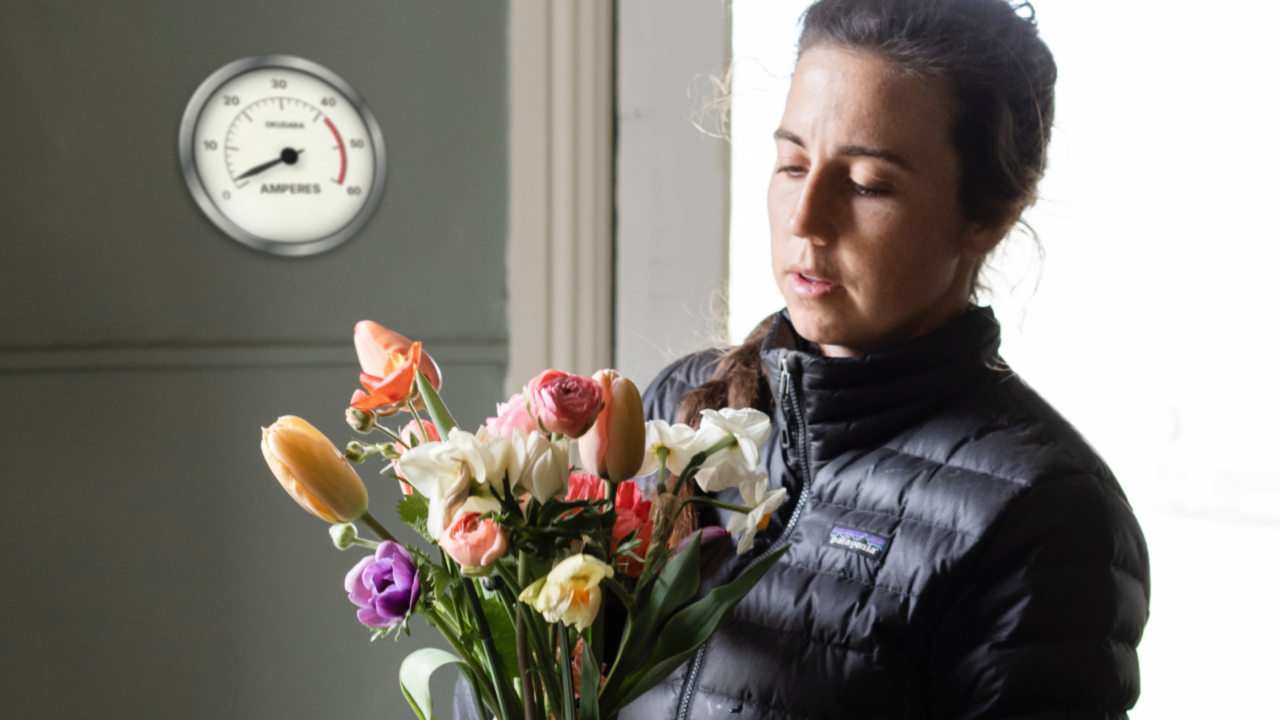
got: 2 A
